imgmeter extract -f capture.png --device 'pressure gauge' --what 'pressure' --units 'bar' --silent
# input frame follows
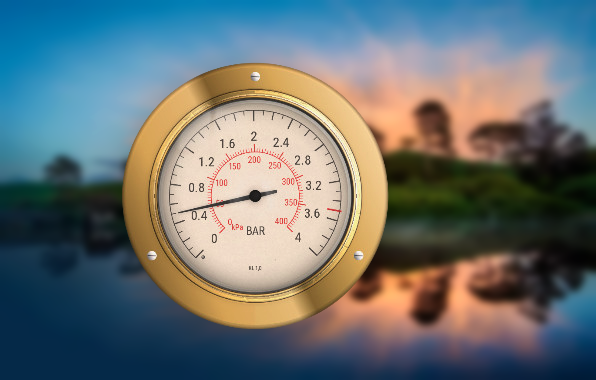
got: 0.5 bar
